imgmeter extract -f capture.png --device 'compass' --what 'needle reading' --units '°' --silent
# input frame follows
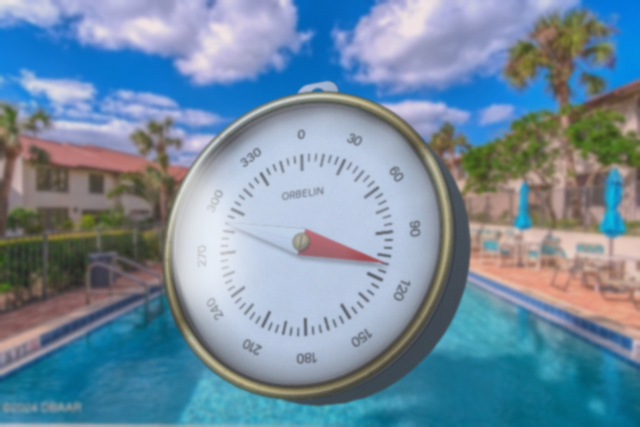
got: 110 °
